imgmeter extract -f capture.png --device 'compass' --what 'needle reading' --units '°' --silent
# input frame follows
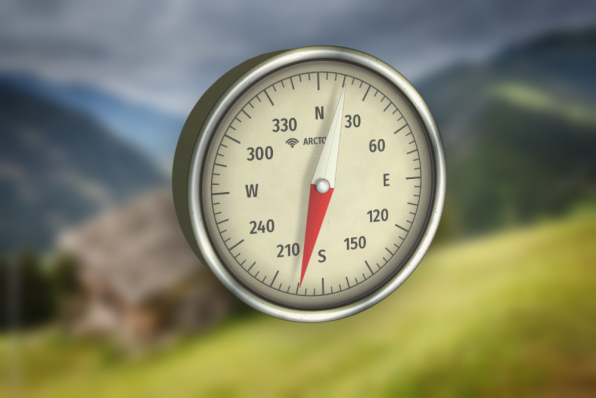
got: 195 °
